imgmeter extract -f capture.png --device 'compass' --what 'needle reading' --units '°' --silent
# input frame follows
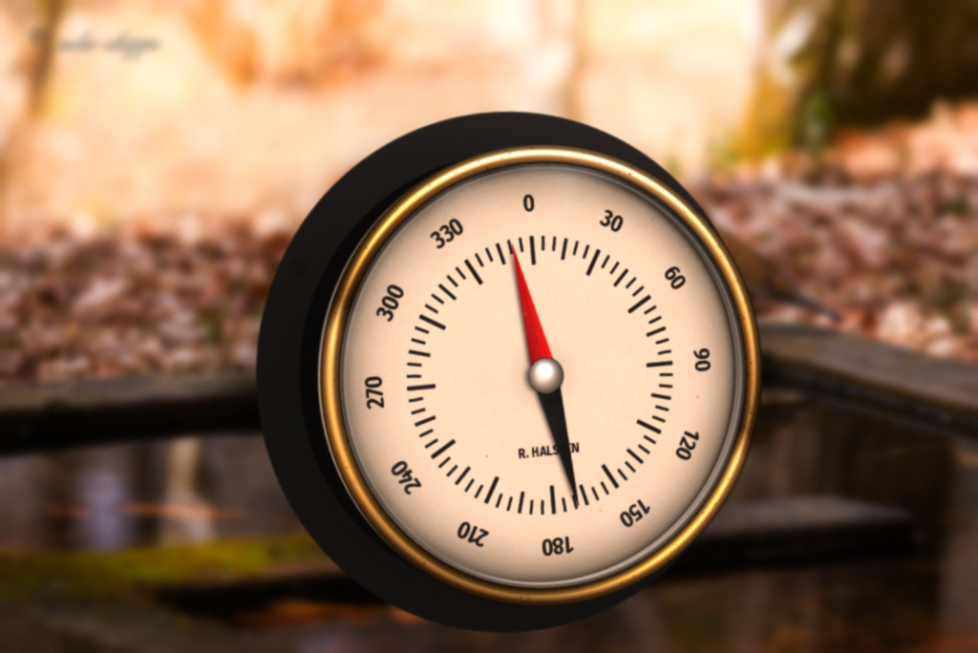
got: 350 °
